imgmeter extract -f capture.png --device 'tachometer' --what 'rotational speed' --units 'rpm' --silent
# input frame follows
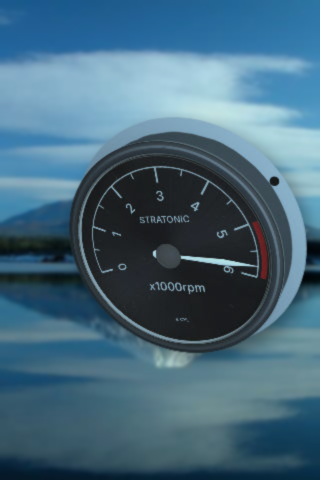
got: 5750 rpm
